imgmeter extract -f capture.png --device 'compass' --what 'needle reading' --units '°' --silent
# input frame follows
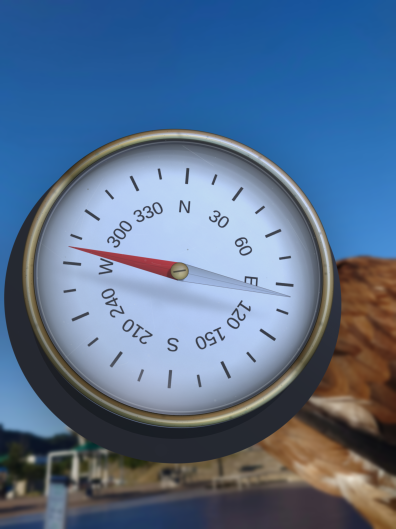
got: 277.5 °
